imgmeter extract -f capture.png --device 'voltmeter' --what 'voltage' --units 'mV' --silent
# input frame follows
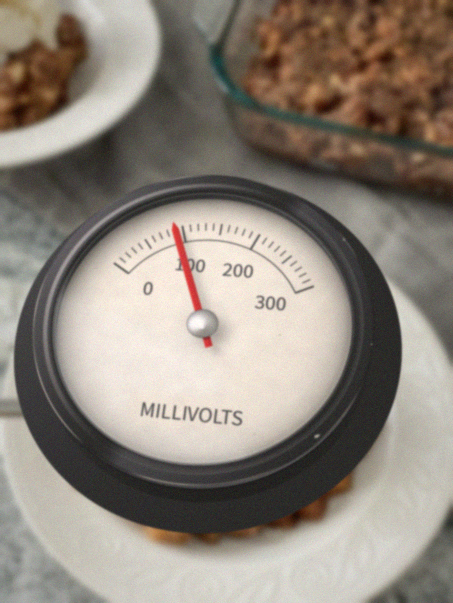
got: 90 mV
